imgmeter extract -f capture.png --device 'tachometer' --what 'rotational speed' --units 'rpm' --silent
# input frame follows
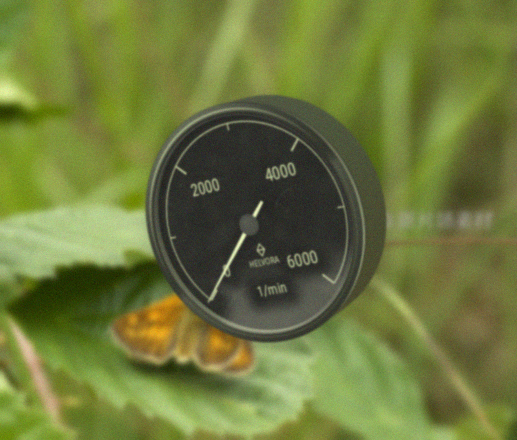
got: 0 rpm
